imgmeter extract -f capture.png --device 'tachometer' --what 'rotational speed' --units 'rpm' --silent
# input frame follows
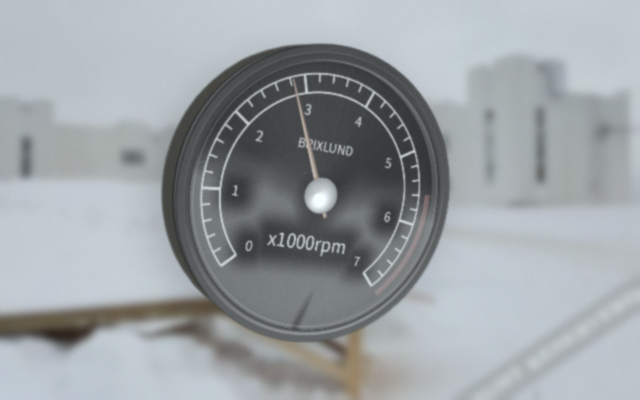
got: 2800 rpm
